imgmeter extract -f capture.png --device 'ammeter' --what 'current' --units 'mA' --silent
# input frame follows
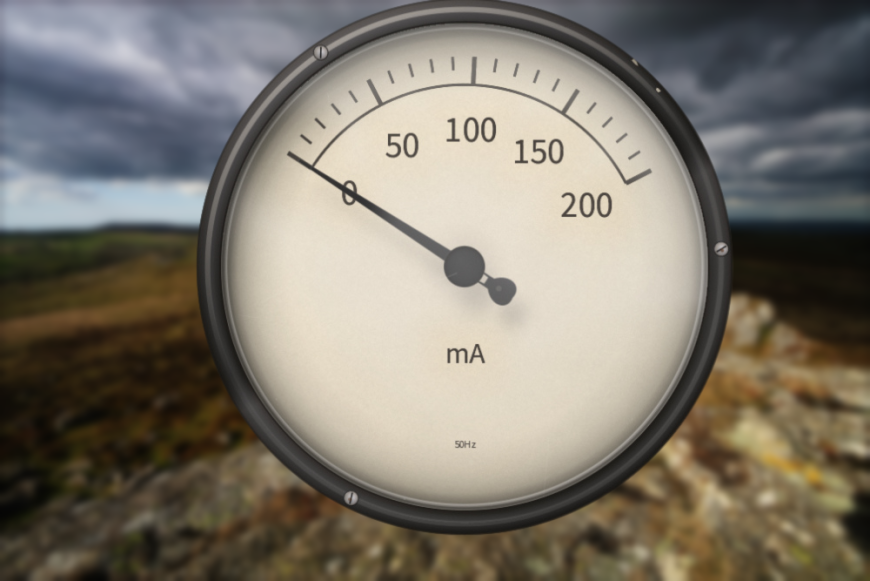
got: 0 mA
